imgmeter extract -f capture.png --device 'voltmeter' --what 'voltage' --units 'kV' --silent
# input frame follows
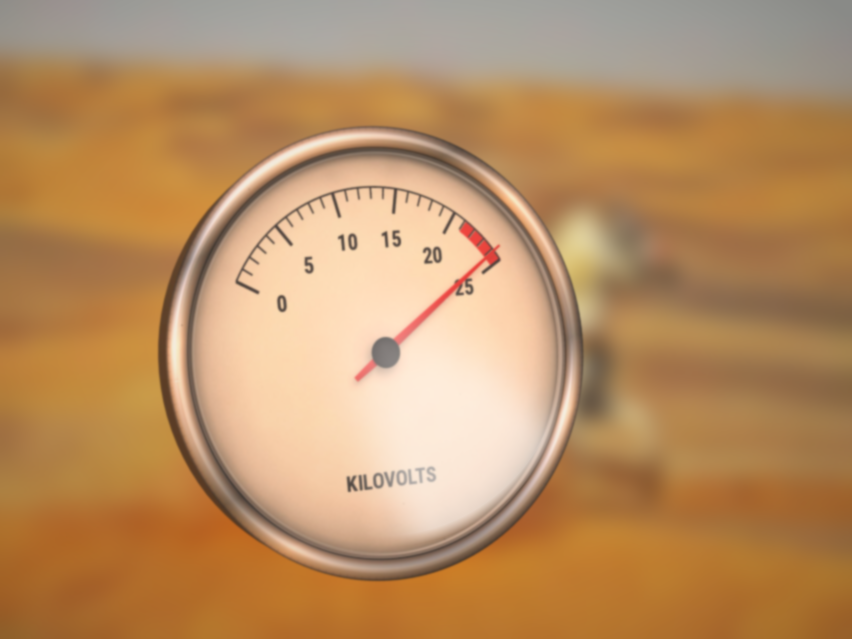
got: 24 kV
